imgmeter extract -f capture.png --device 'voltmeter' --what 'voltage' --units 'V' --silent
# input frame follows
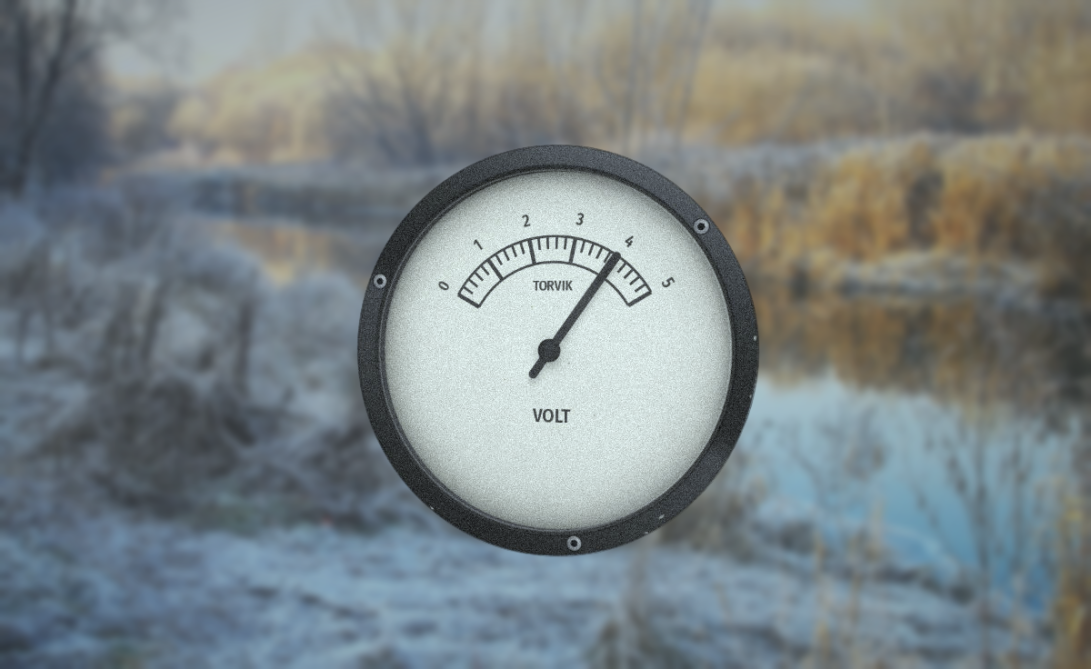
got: 4 V
